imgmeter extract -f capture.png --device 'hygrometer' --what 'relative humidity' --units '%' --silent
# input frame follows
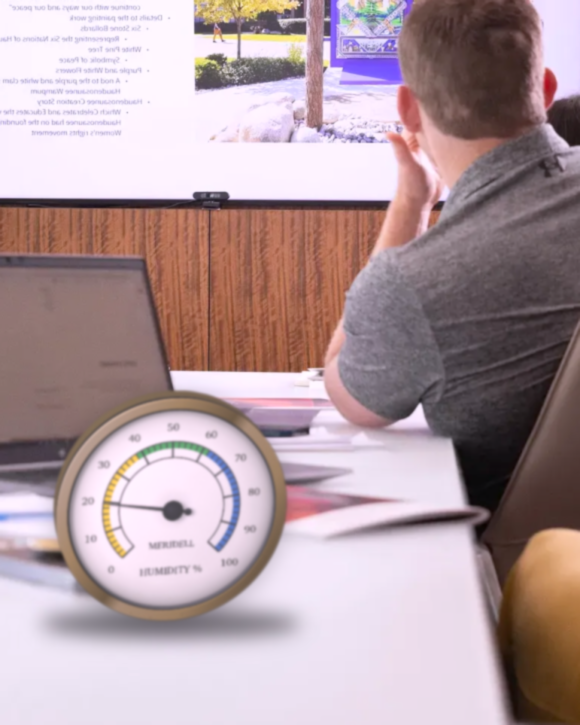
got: 20 %
